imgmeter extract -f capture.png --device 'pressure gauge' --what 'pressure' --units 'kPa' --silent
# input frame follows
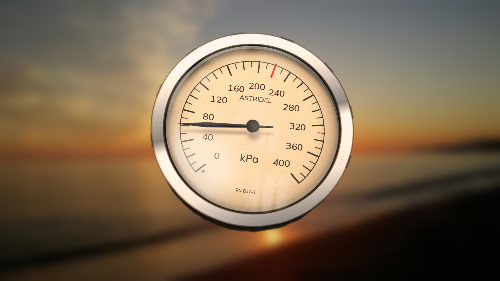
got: 60 kPa
